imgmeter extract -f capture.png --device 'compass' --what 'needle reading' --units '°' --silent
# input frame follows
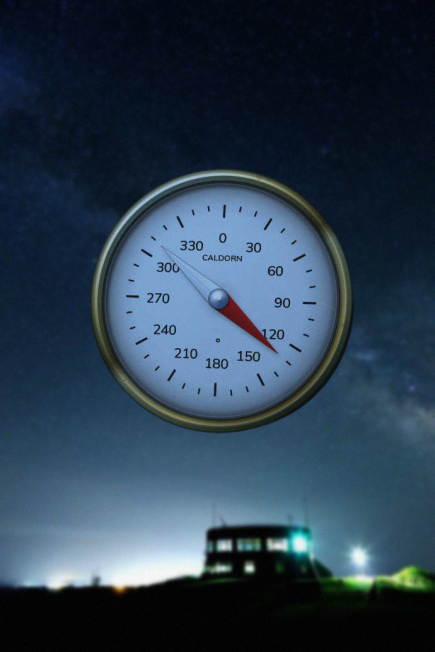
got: 130 °
